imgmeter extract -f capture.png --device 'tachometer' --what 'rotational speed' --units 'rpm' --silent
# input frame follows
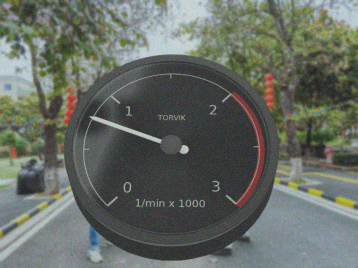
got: 750 rpm
